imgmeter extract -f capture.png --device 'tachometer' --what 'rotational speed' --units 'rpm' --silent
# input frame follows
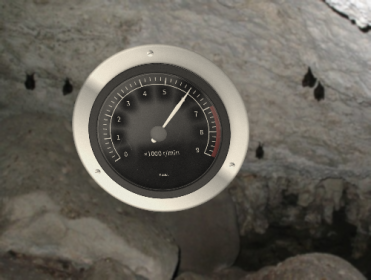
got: 6000 rpm
